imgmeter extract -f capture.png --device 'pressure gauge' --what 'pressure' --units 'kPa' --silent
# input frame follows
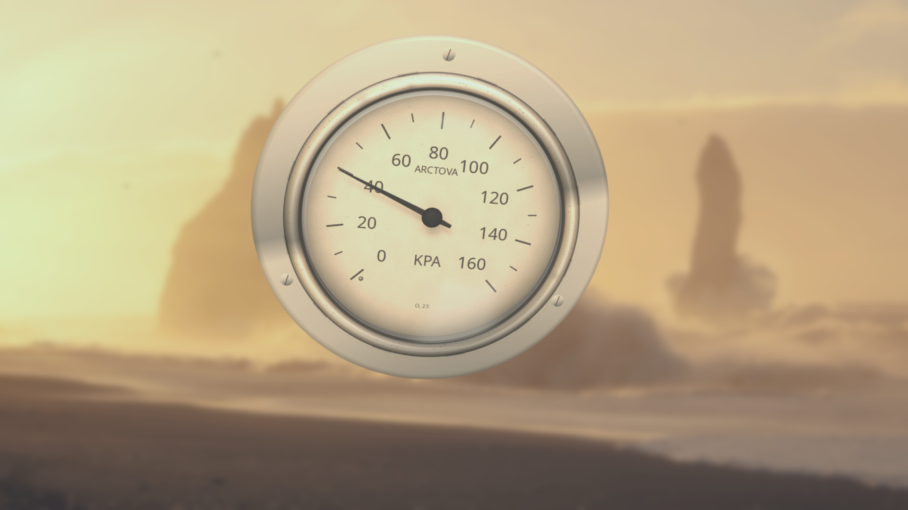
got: 40 kPa
